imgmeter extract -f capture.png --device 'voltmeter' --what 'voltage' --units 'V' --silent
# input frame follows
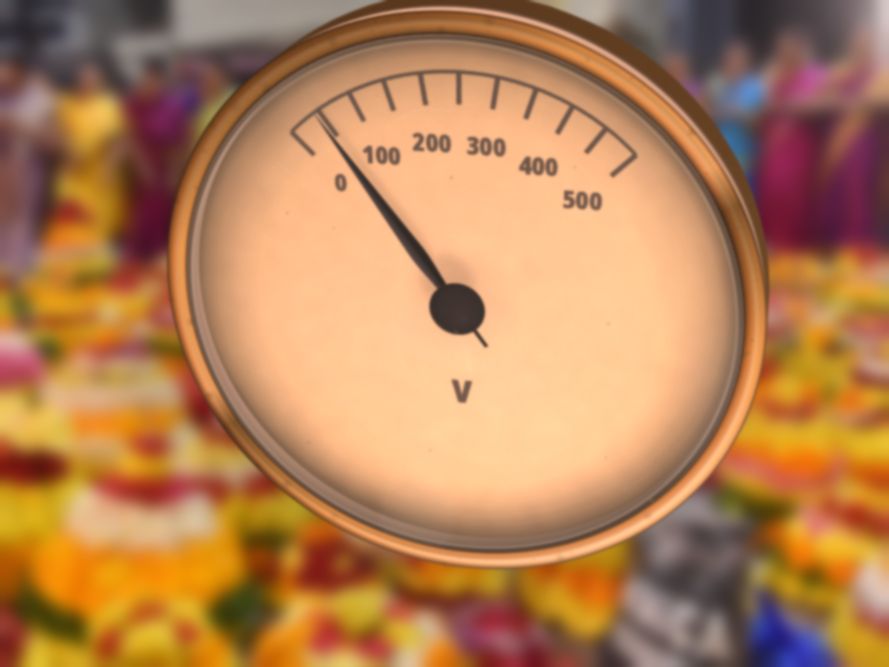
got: 50 V
